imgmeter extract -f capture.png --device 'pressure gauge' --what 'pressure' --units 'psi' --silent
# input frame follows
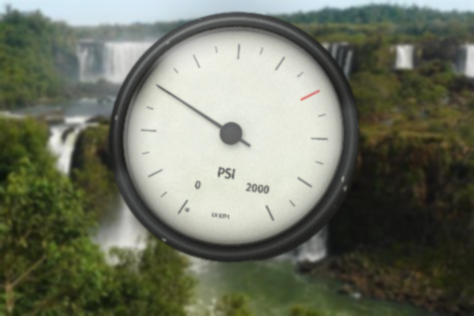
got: 600 psi
